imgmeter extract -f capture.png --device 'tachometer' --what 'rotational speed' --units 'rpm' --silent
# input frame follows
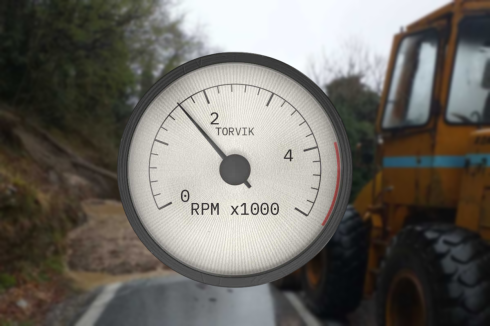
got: 1600 rpm
